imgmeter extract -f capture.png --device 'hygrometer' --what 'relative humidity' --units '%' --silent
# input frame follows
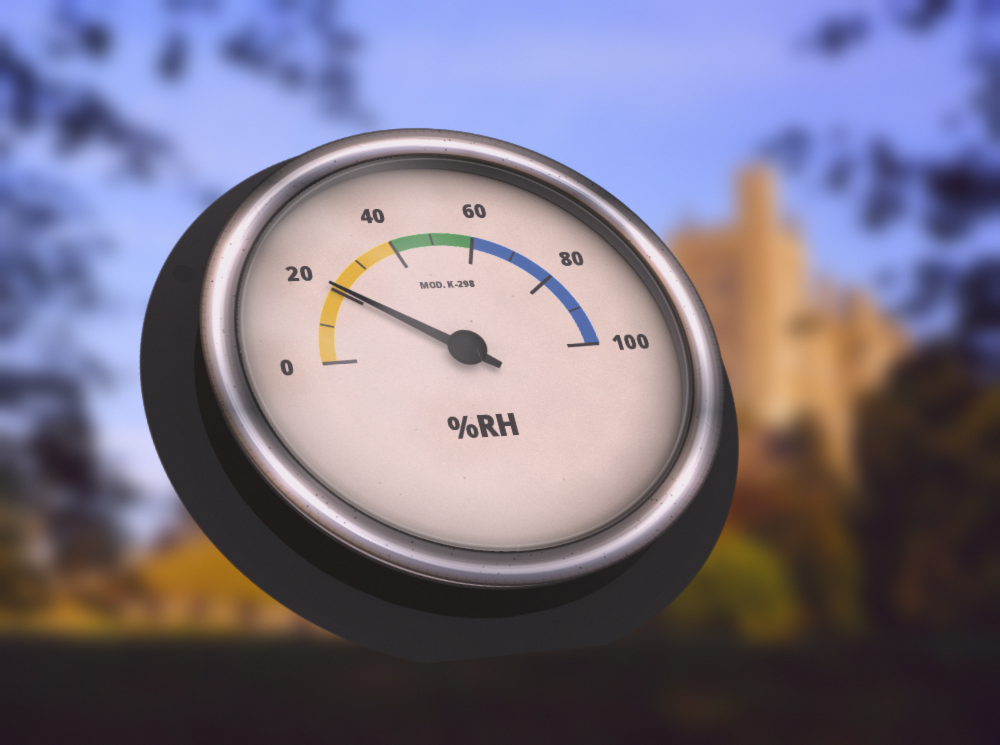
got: 20 %
